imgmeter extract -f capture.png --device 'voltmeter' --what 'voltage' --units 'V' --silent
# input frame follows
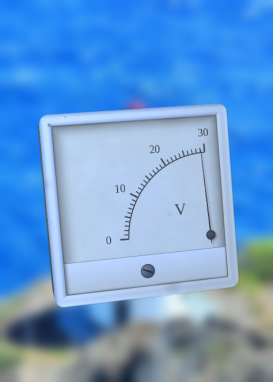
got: 29 V
